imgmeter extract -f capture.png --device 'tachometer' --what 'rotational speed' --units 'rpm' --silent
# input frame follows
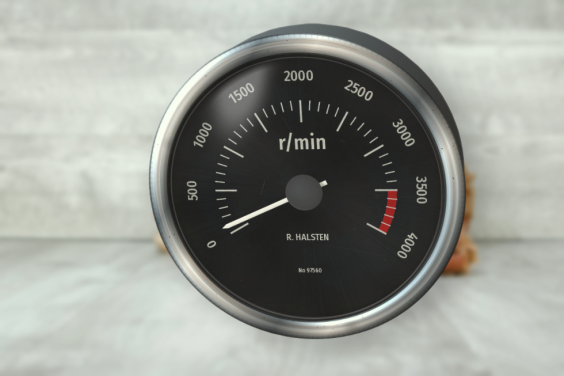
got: 100 rpm
